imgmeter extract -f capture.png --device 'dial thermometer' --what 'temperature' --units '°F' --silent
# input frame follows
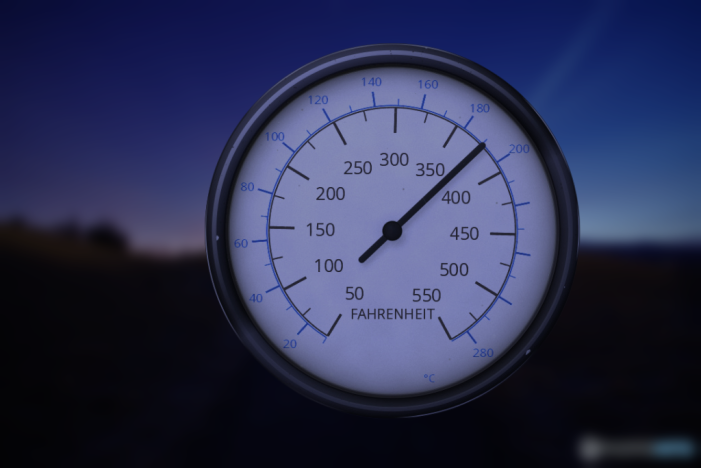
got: 375 °F
